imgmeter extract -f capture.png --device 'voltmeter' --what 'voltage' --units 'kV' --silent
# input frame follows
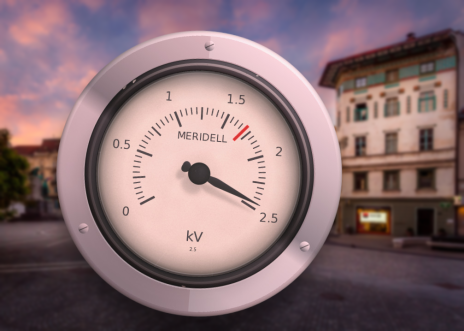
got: 2.45 kV
